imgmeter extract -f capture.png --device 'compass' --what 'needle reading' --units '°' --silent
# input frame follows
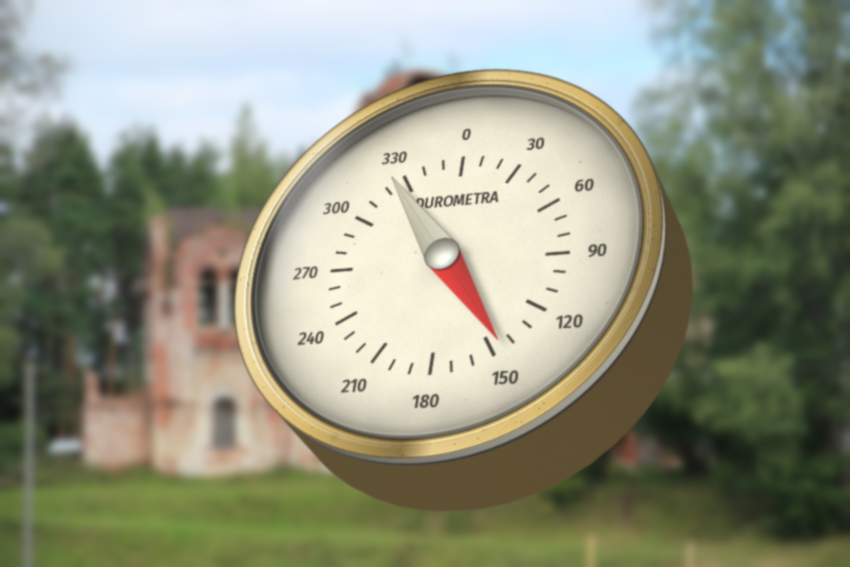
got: 145 °
